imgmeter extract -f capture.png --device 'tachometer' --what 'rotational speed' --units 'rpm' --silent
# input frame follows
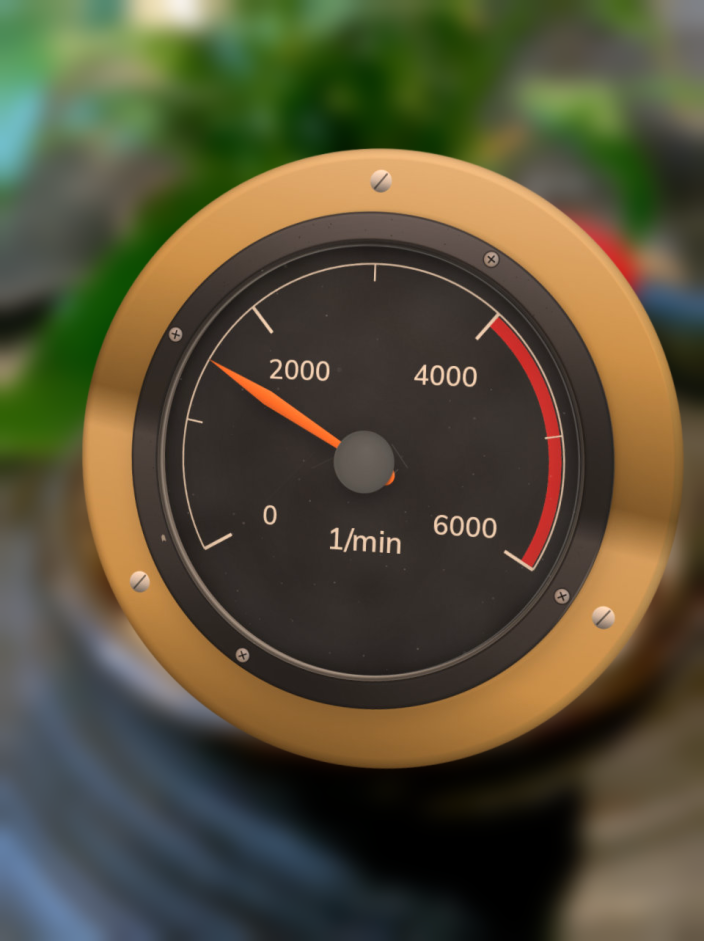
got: 1500 rpm
